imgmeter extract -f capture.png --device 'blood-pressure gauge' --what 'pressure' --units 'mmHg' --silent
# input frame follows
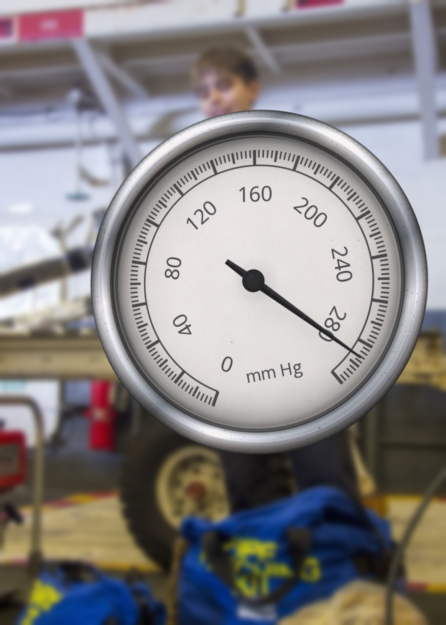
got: 286 mmHg
